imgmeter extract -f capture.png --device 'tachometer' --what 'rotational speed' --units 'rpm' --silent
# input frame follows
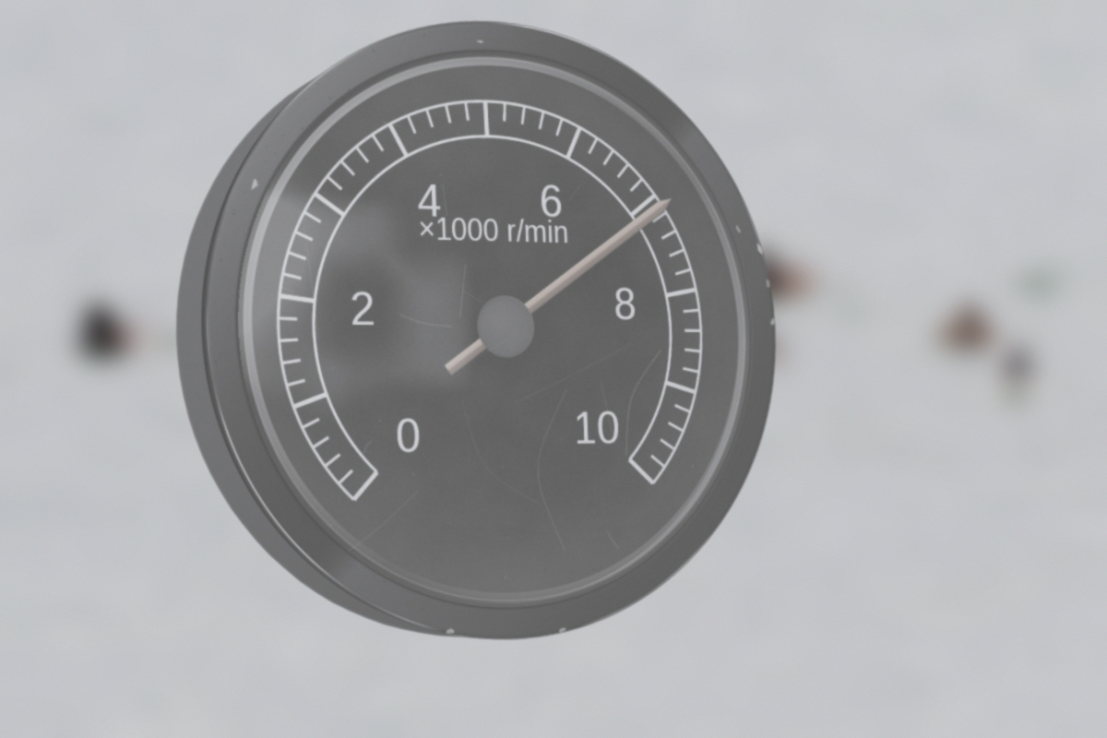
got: 7100 rpm
